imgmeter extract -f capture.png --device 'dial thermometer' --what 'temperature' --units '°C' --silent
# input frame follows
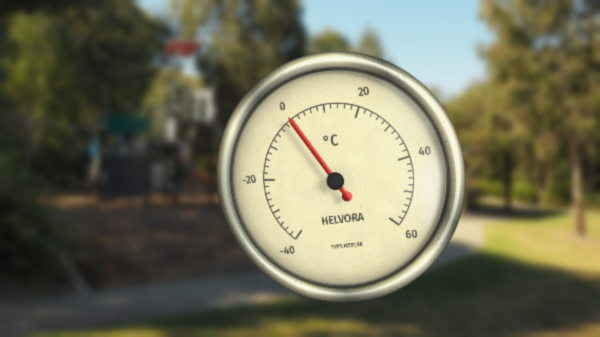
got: 0 °C
